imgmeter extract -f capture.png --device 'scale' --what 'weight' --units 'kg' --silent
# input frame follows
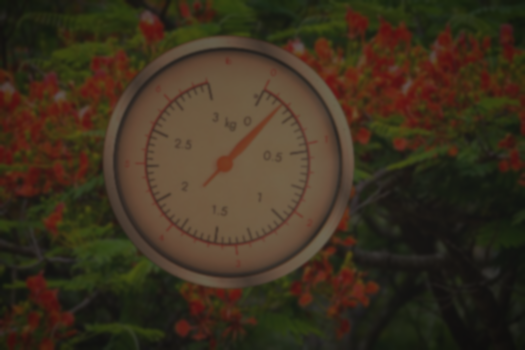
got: 0.15 kg
